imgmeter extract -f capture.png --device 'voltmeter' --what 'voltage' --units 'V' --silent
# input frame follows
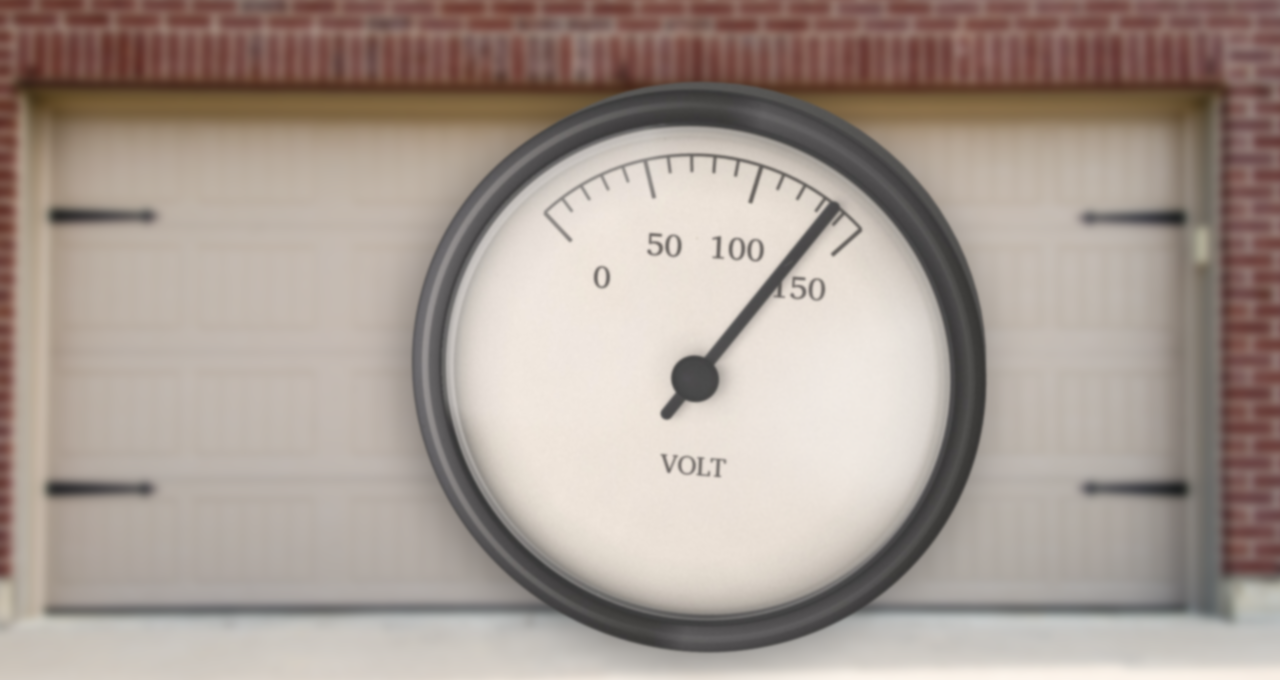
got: 135 V
